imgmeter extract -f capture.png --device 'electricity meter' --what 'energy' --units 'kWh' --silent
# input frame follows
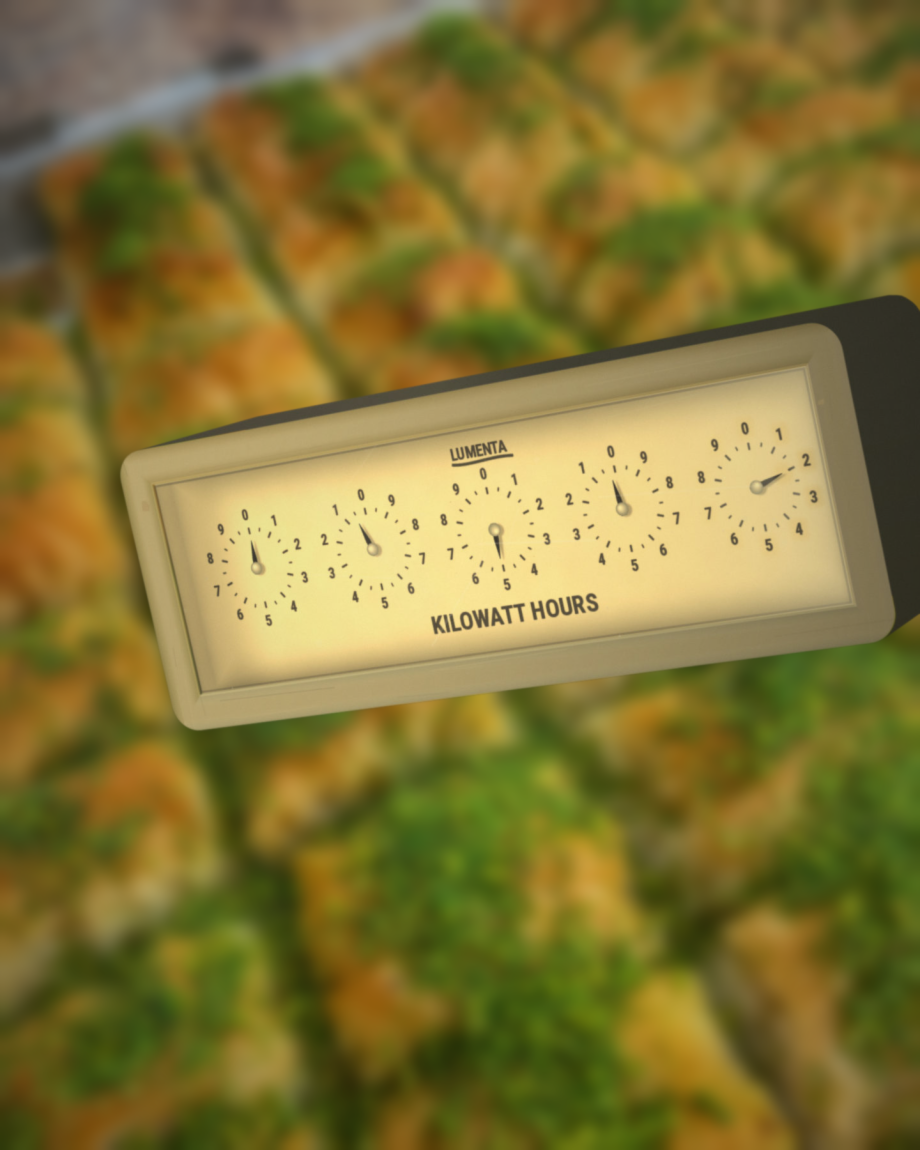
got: 502 kWh
